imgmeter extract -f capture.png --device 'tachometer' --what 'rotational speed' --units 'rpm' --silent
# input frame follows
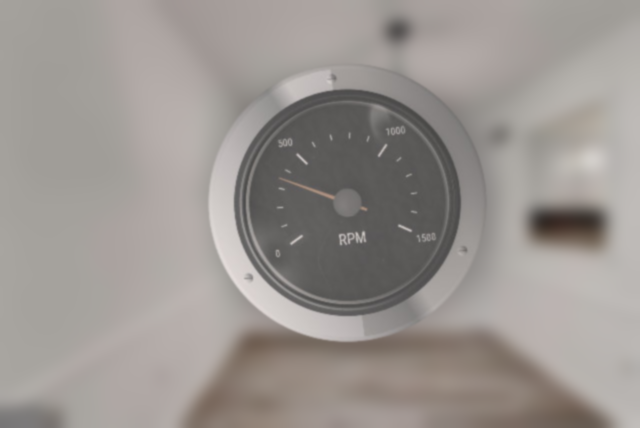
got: 350 rpm
